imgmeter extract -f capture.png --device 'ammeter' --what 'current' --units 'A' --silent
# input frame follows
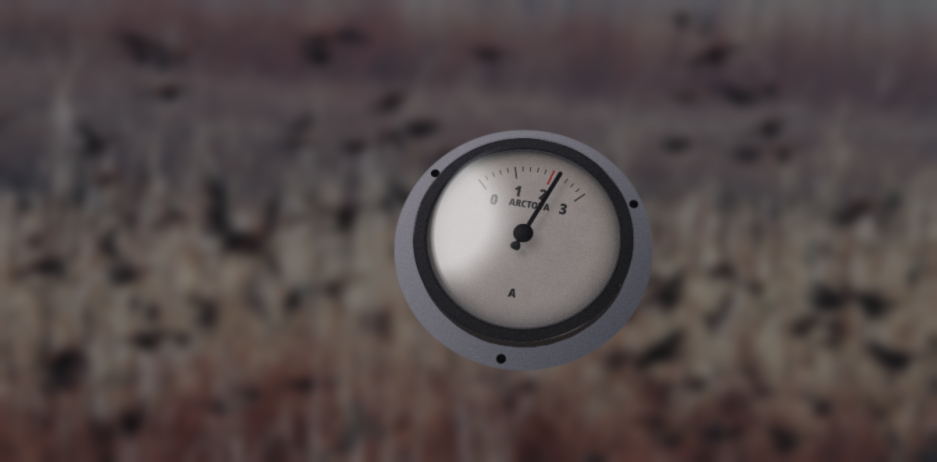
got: 2.2 A
